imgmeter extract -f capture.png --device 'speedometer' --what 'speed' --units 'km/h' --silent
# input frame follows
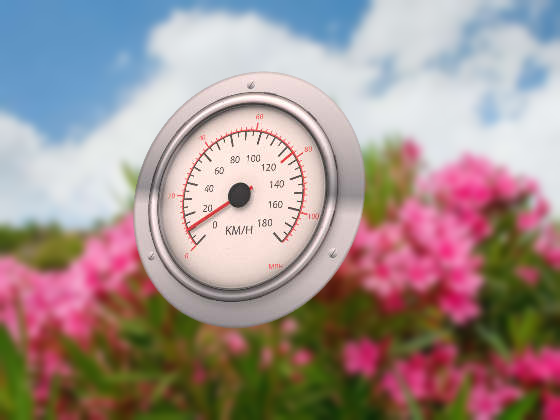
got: 10 km/h
